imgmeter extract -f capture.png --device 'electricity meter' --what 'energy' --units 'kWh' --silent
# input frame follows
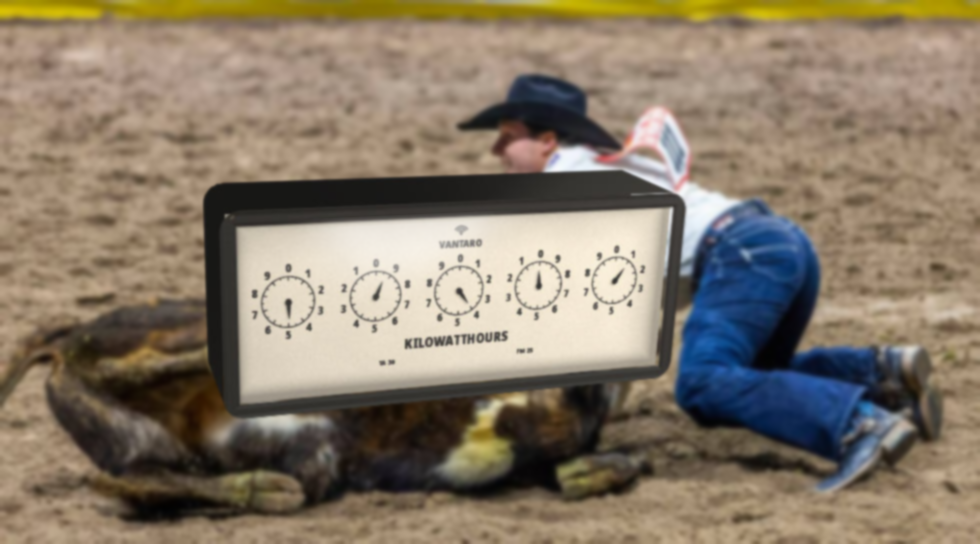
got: 49401 kWh
